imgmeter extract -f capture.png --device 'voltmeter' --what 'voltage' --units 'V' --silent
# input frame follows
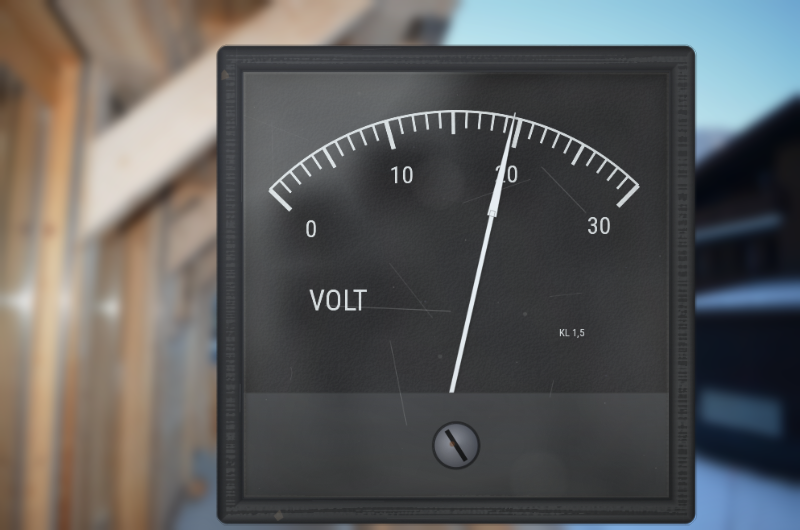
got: 19.5 V
